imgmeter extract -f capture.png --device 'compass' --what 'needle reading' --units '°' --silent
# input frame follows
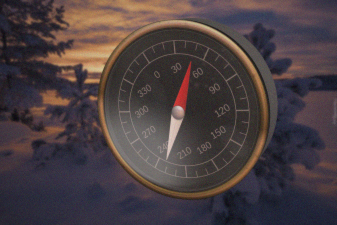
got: 50 °
